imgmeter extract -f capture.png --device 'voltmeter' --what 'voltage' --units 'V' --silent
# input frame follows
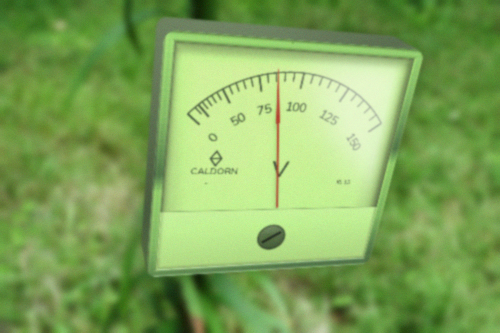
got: 85 V
